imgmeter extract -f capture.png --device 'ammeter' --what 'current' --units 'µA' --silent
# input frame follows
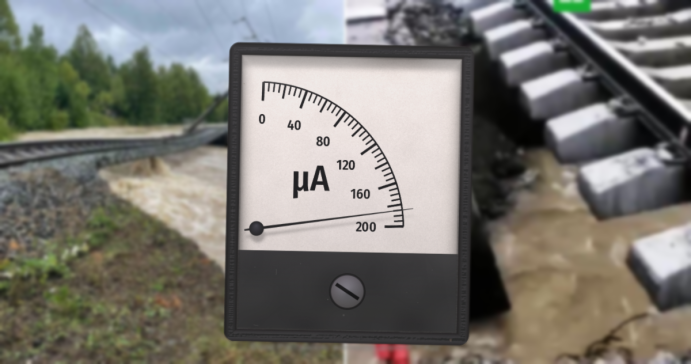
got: 185 µA
